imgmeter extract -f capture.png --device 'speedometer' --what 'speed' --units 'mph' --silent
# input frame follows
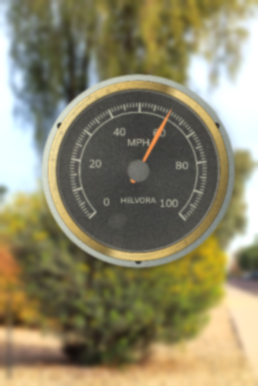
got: 60 mph
